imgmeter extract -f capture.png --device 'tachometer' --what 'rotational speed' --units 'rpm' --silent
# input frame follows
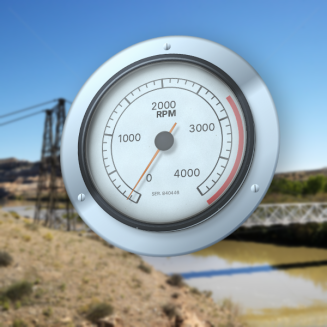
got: 100 rpm
